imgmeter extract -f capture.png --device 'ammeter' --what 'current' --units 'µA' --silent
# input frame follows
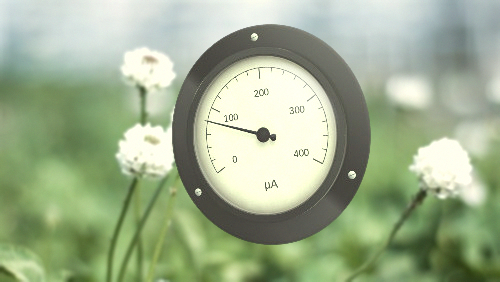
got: 80 µA
